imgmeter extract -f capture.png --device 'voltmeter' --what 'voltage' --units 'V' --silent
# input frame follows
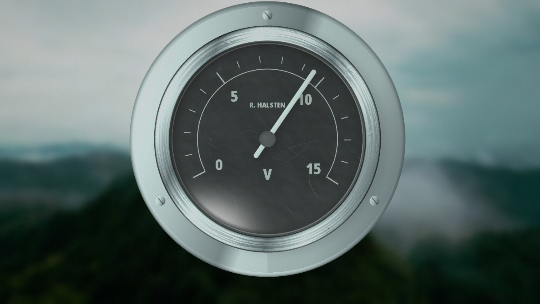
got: 9.5 V
